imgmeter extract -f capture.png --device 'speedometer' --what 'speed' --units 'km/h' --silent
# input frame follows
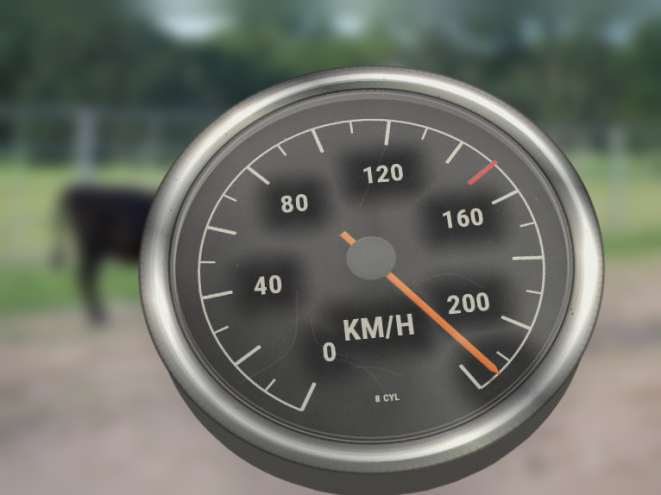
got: 215 km/h
